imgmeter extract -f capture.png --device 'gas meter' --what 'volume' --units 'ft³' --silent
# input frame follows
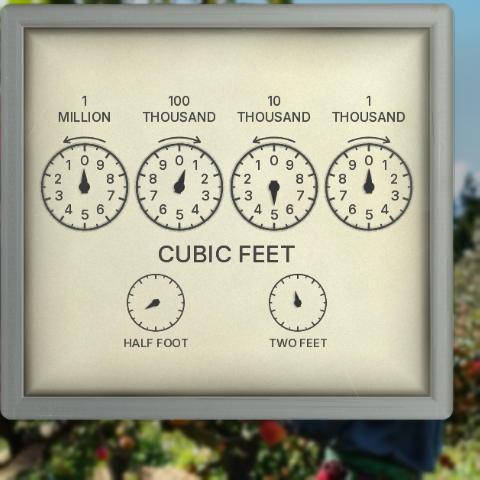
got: 5000 ft³
